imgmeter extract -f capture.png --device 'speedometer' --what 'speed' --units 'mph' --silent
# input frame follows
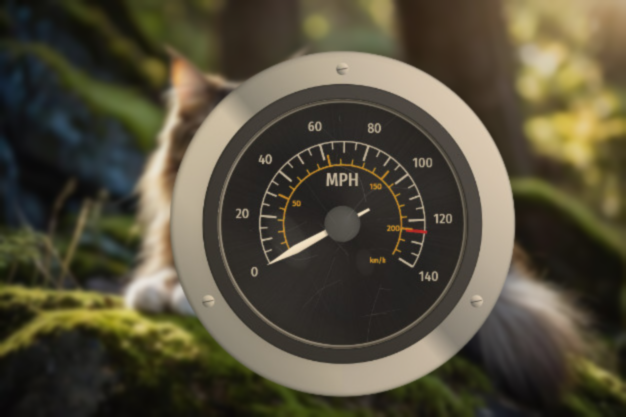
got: 0 mph
